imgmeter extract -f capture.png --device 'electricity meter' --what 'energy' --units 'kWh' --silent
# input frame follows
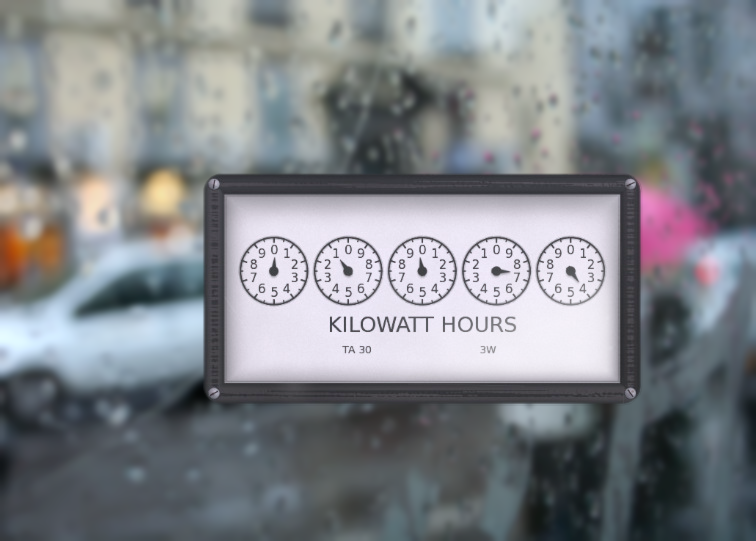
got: 974 kWh
